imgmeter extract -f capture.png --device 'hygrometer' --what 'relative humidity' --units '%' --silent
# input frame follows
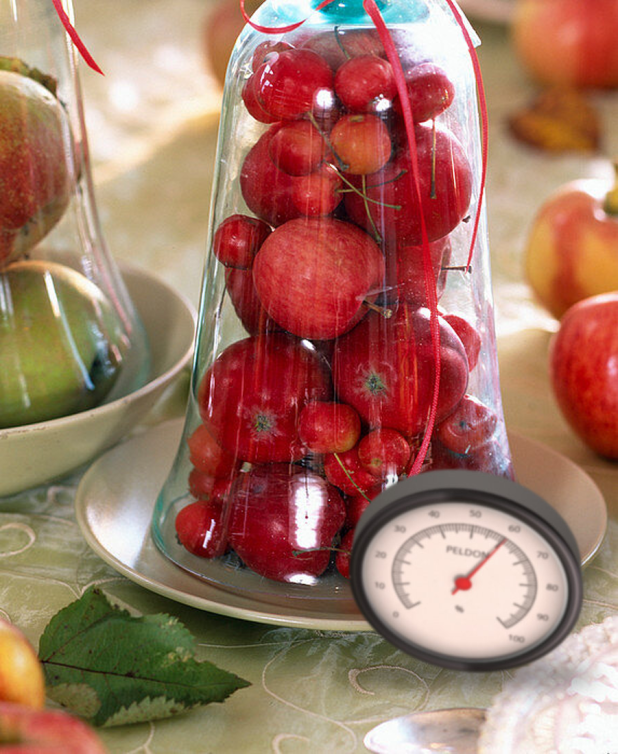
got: 60 %
